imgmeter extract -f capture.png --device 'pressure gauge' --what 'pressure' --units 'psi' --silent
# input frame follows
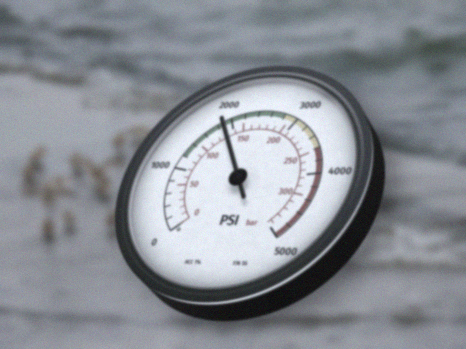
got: 1900 psi
